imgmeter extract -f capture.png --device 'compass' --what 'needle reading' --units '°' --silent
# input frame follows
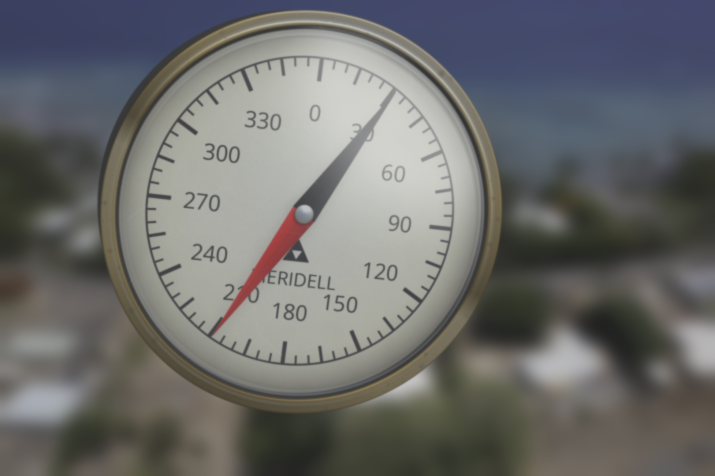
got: 210 °
